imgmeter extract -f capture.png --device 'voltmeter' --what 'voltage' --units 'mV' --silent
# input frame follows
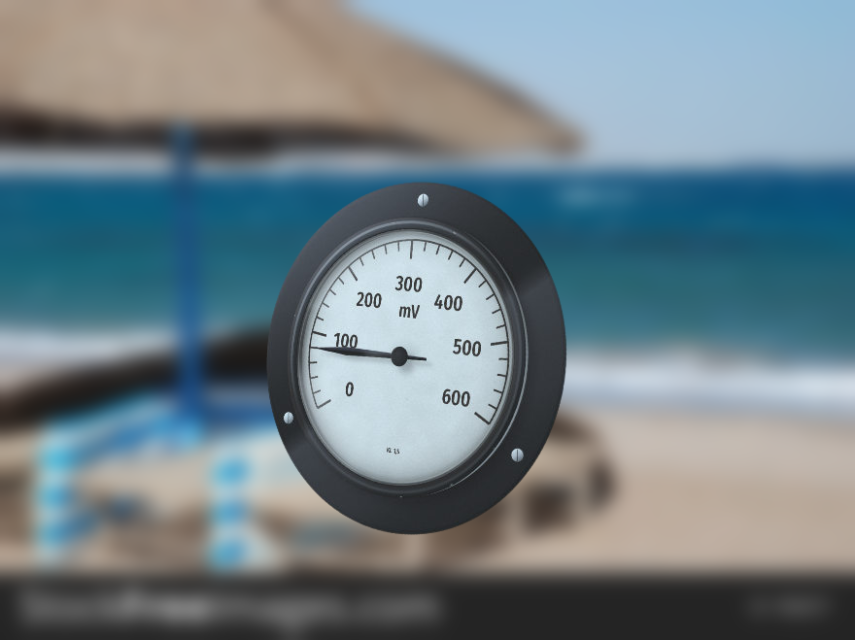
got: 80 mV
